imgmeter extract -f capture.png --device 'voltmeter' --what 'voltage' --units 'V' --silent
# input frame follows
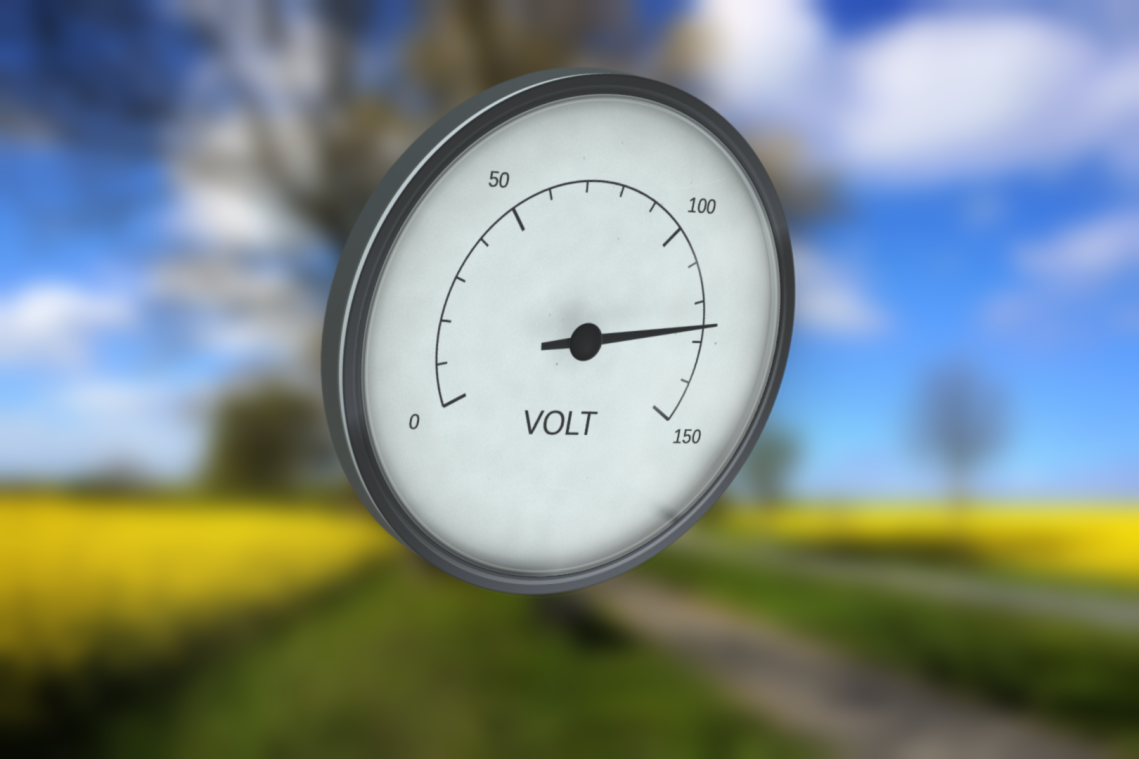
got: 125 V
